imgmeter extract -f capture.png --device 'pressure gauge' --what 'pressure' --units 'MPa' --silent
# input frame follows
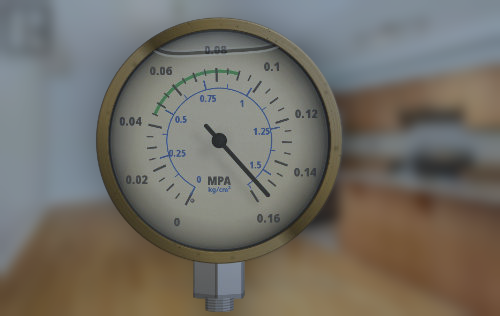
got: 0.155 MPa
